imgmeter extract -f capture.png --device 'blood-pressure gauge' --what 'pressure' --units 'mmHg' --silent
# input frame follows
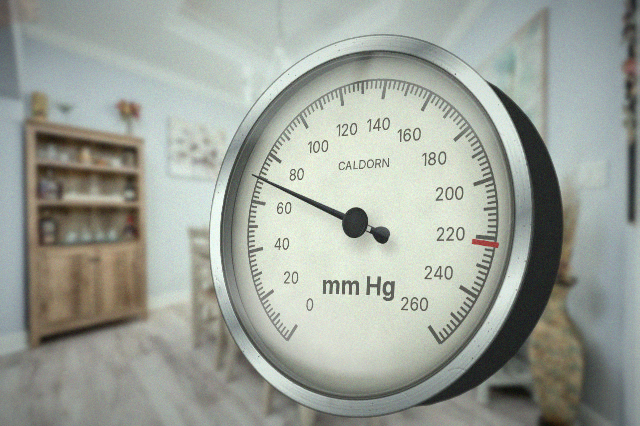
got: 70 mmHg
